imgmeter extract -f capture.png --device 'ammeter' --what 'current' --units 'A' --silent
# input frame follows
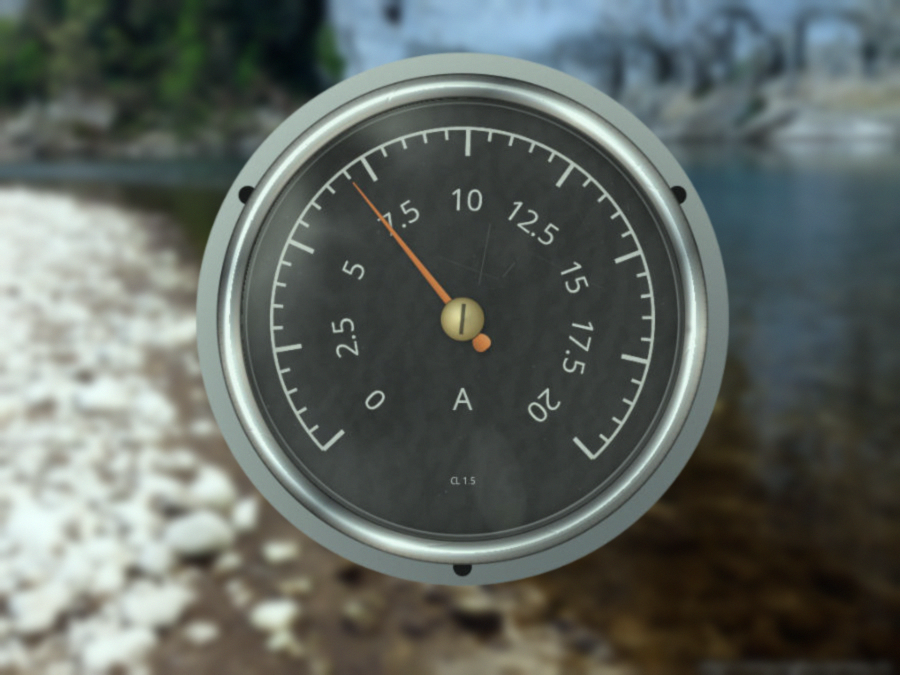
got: 7 A
